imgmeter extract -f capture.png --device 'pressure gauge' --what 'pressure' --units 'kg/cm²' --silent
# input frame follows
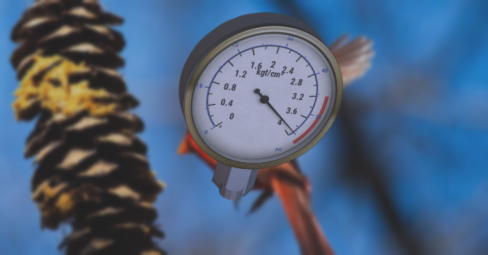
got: 3.9 kg/cm²
